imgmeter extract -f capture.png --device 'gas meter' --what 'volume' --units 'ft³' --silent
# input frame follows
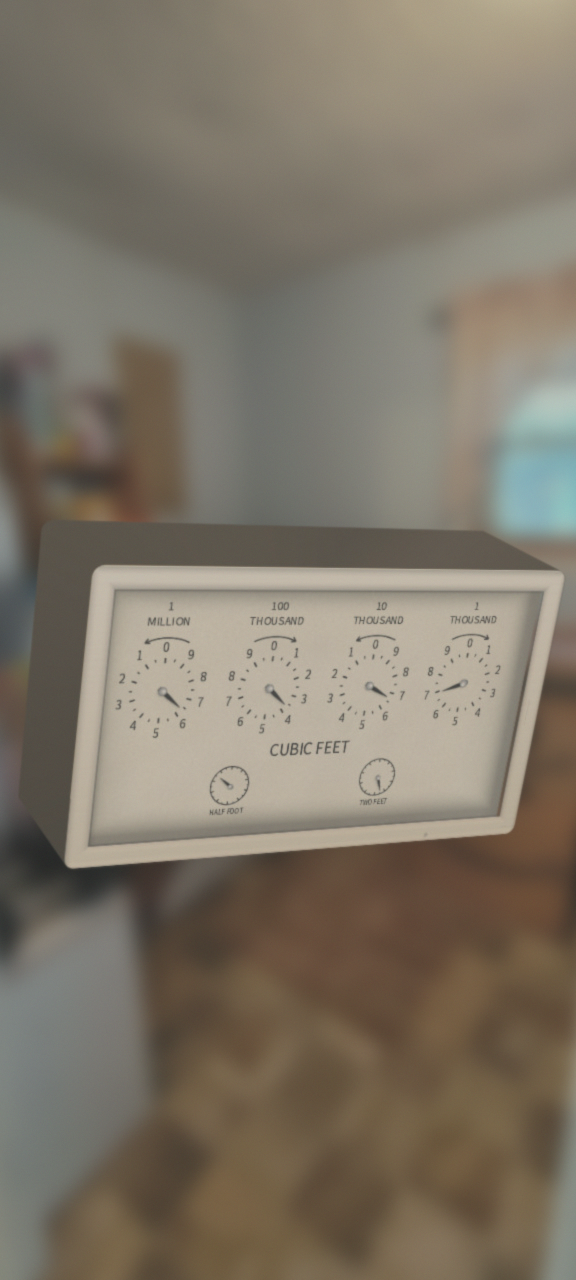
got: 636700 ft³
